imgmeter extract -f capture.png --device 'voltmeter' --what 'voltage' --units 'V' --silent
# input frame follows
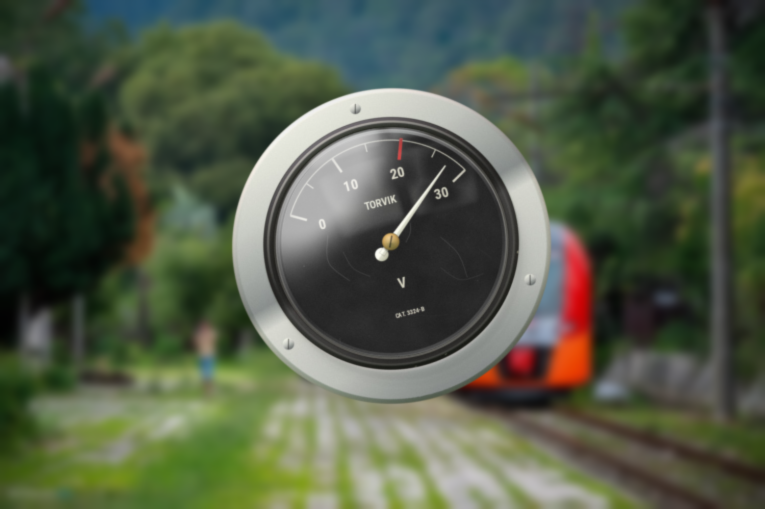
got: 27.5 V
